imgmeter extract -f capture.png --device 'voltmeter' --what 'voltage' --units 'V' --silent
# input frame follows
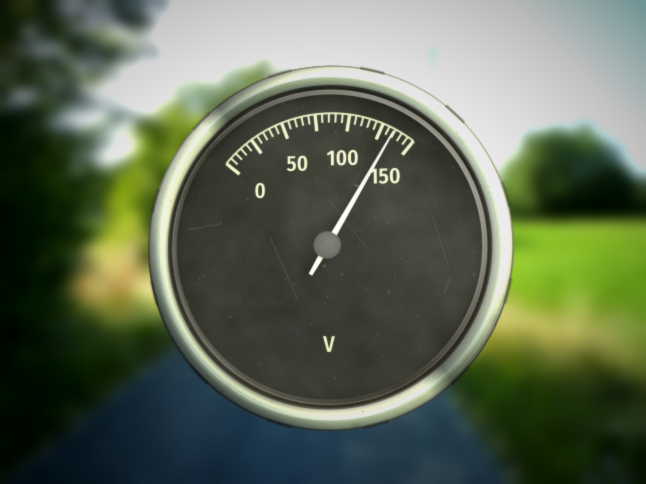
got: 135 V
